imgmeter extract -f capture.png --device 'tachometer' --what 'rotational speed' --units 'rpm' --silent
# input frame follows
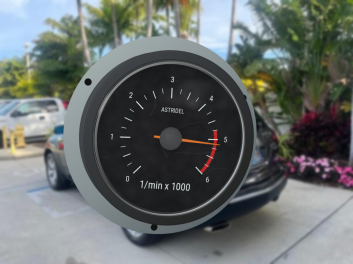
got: 5125 rpm
